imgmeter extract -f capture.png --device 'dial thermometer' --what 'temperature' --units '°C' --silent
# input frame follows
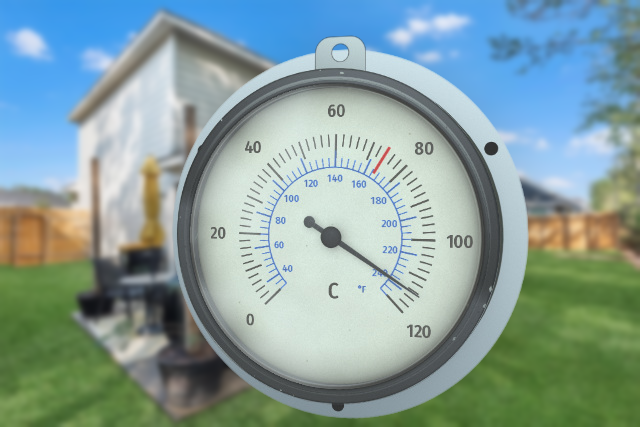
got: 114 °C
